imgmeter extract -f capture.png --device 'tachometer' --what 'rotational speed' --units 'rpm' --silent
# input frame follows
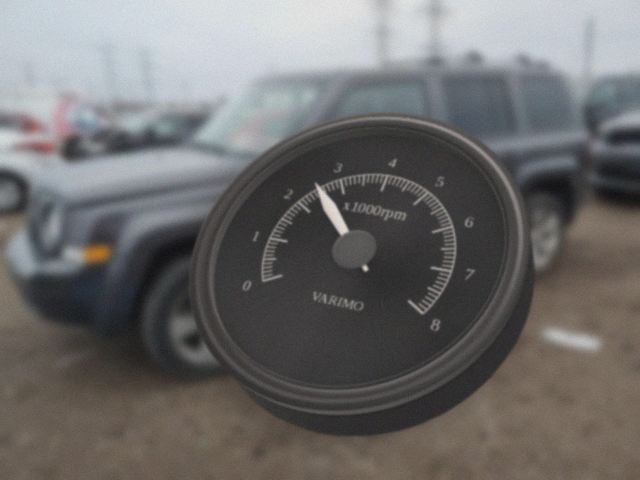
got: 2500 rpm
